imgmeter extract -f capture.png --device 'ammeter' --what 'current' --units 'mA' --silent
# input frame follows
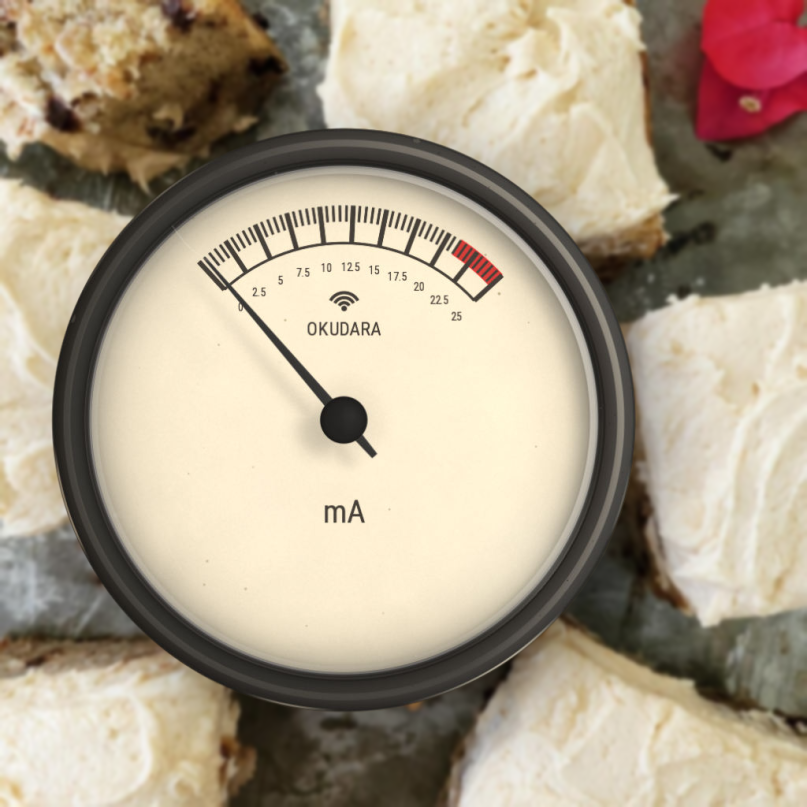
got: 0.5 mA
